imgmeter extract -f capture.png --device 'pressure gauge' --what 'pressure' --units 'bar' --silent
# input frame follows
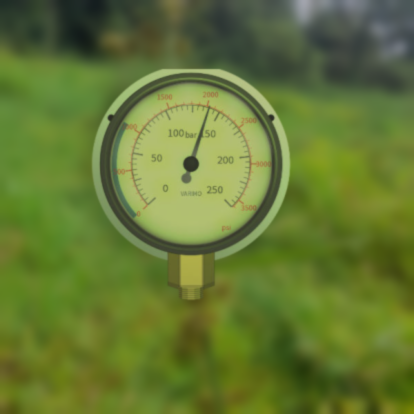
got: 140 bar
